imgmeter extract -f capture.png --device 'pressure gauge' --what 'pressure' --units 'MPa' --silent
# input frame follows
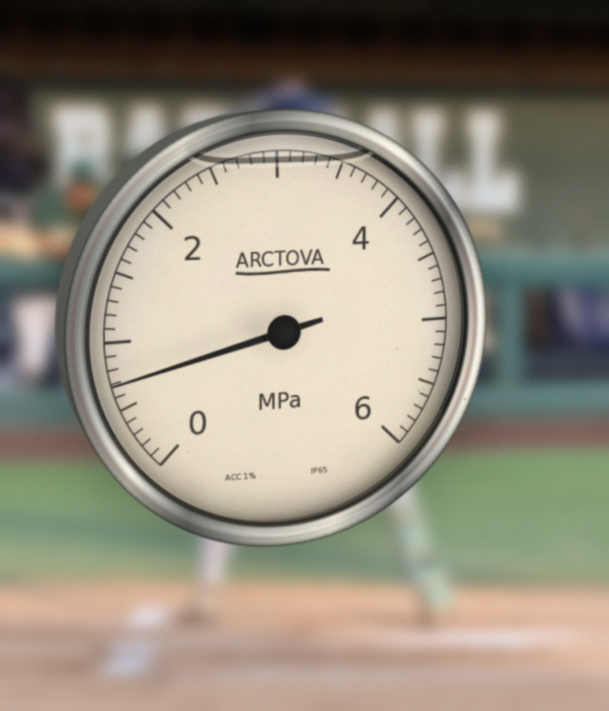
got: 0.7 MPa
